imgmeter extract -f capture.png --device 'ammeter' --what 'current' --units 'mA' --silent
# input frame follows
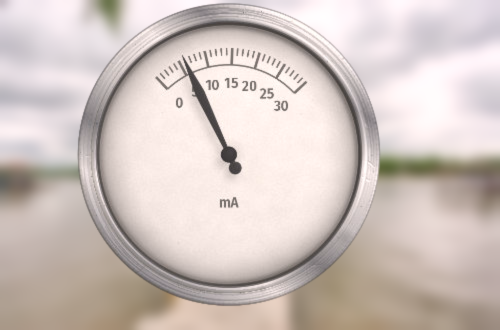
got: 6 mA
